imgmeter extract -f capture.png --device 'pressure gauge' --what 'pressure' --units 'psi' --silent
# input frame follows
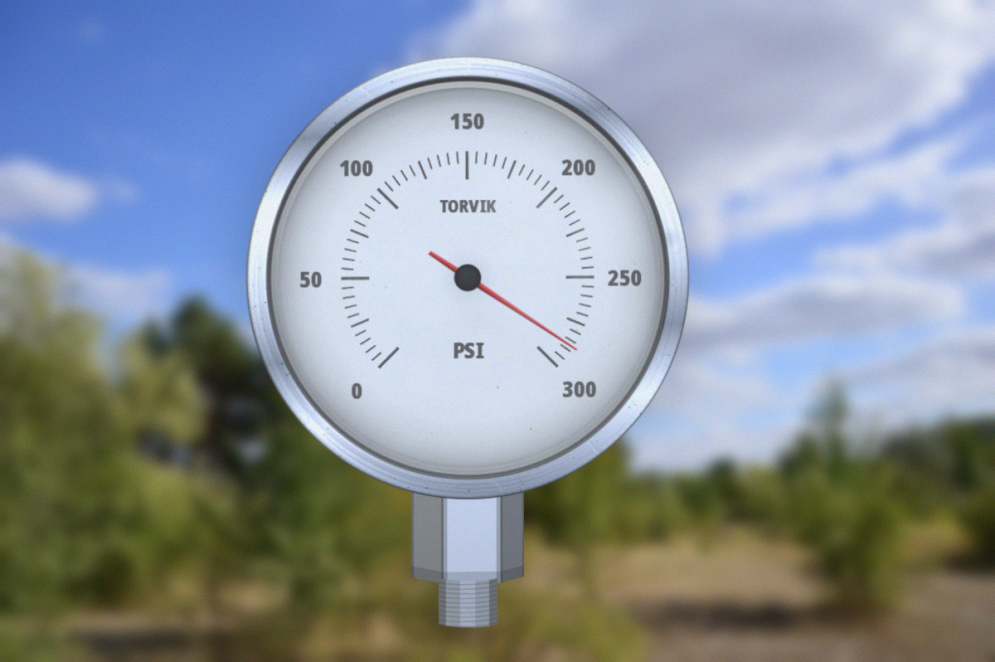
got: 287.5 psi
